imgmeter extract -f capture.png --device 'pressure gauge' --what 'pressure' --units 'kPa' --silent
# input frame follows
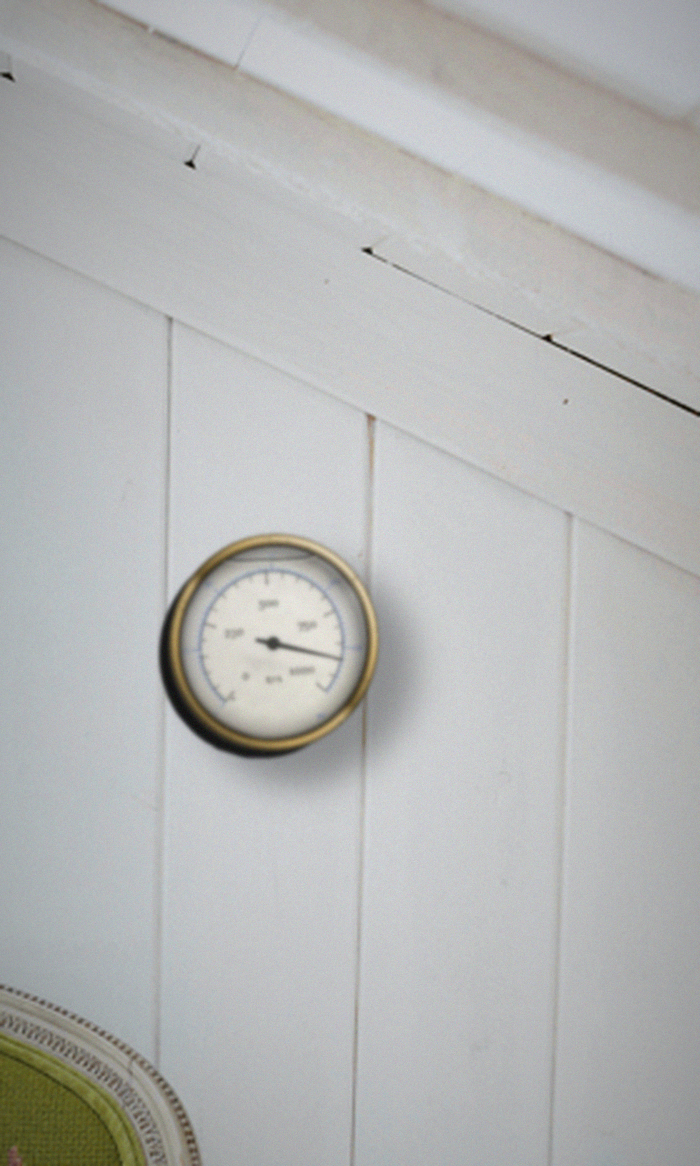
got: 900 kPa
